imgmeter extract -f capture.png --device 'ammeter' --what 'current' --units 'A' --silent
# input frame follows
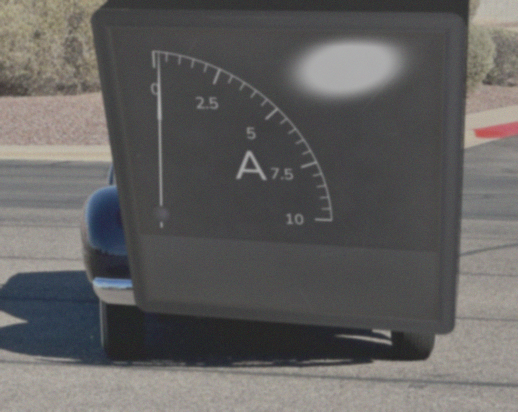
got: 0.25 A
